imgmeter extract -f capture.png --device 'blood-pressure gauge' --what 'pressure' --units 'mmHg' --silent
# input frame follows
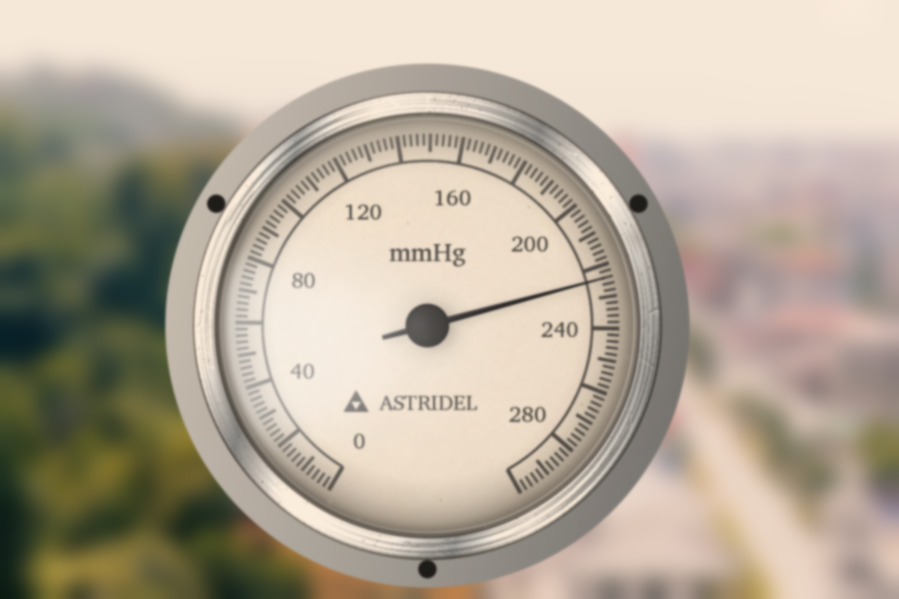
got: 224 mmHg
